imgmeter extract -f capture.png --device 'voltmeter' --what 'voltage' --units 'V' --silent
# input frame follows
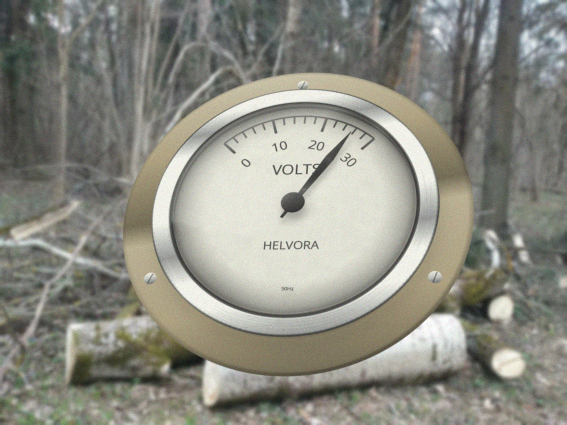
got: 26 V
